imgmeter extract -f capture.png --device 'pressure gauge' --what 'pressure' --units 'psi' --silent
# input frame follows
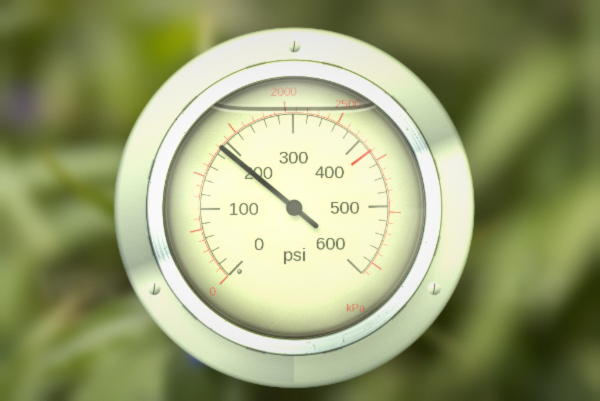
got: 190 psi
